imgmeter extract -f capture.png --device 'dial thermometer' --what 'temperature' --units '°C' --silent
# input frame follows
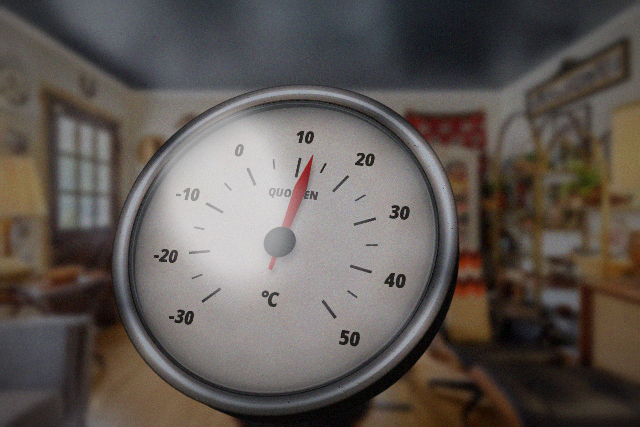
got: 12.5 °C
